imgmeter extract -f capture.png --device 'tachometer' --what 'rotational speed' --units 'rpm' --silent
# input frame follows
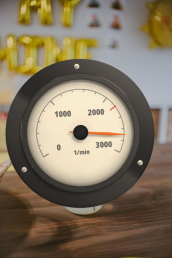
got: 2700 rpm
